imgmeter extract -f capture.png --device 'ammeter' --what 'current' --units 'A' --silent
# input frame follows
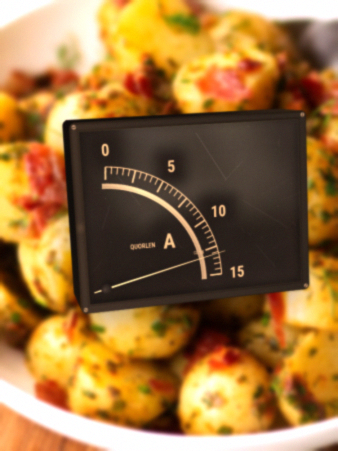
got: 13 A
